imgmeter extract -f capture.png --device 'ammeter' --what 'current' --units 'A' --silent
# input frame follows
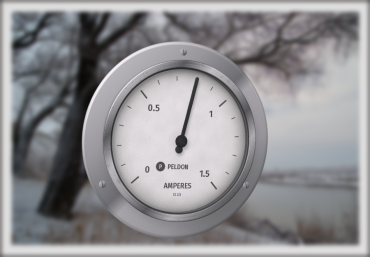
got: 0.8 A
